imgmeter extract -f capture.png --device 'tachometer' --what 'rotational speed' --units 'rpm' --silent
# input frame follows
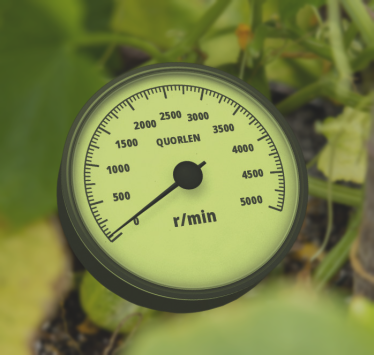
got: 50 rpm
